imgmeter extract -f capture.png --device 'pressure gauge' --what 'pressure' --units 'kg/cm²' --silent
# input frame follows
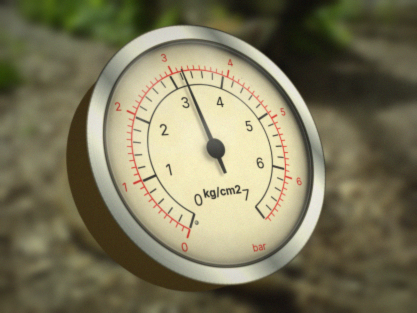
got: 3.2 kg/cm²
